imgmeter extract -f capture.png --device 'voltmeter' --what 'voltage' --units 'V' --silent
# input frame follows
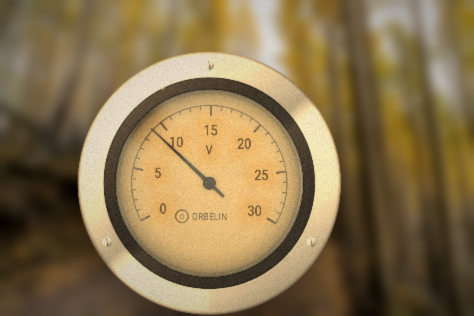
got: 9 V
